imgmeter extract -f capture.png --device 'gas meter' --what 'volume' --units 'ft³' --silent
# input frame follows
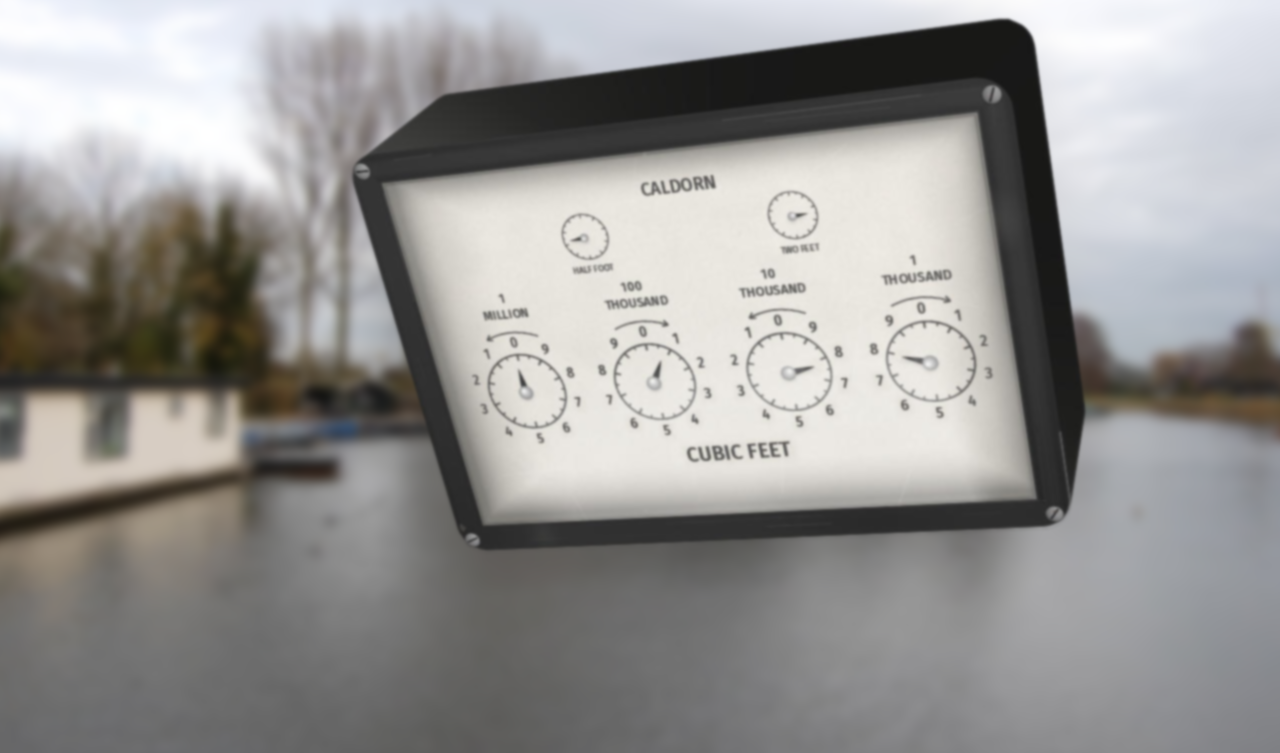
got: 7800 ft³
